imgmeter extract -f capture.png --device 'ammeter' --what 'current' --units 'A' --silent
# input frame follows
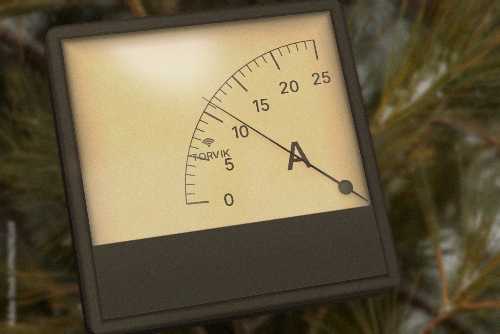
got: 11 A
